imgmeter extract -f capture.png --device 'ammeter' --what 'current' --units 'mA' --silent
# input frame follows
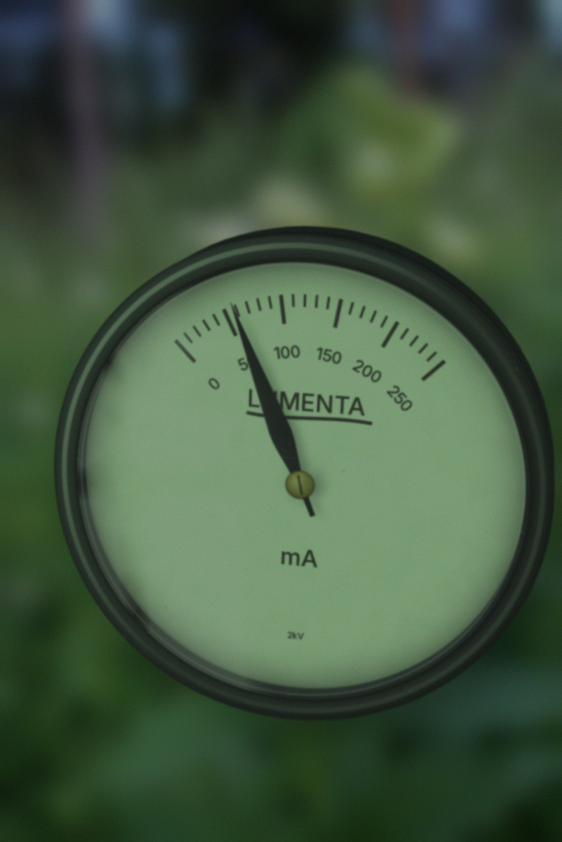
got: 60 mA
